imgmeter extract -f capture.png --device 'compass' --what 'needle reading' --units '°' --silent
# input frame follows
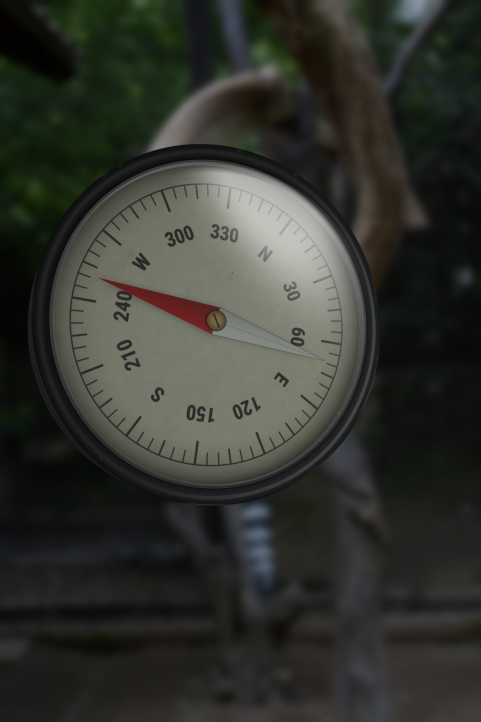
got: 250 °
